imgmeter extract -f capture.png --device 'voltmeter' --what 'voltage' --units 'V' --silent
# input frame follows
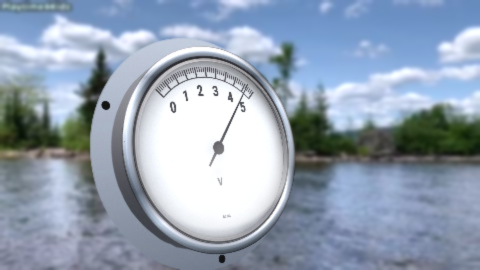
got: 4.5 V
